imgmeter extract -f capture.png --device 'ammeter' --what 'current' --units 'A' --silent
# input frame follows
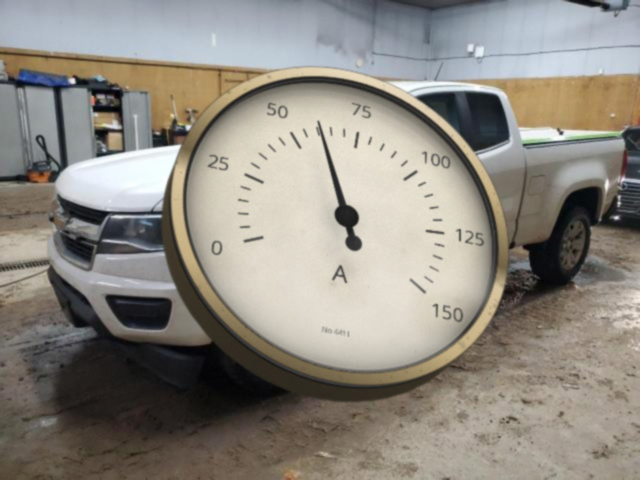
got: 60 A
